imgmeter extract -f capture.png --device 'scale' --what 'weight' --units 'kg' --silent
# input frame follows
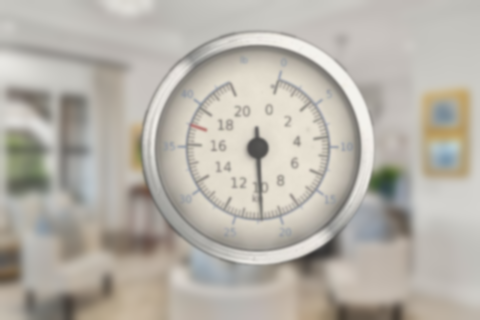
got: 10 kg
